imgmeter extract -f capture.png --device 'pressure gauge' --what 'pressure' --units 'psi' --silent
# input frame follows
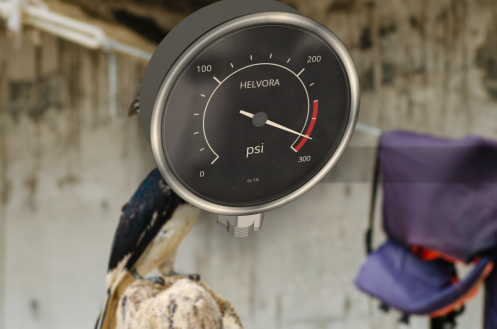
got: 280 psi
